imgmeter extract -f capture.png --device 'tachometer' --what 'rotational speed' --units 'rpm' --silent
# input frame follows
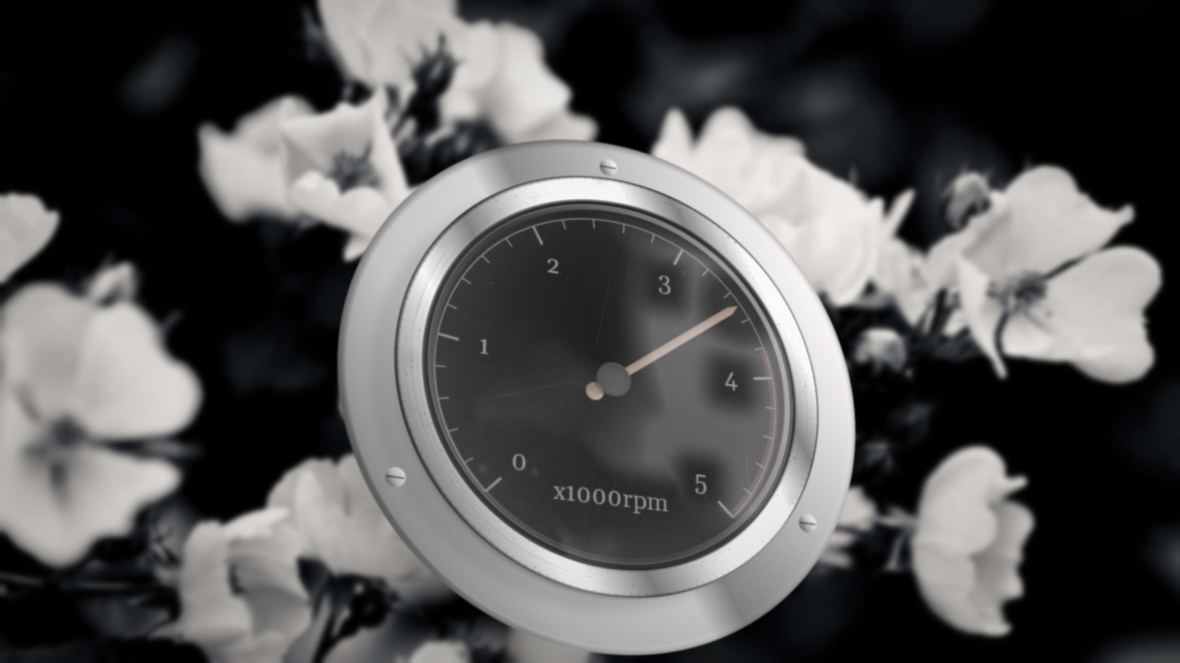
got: 3500 rpm
